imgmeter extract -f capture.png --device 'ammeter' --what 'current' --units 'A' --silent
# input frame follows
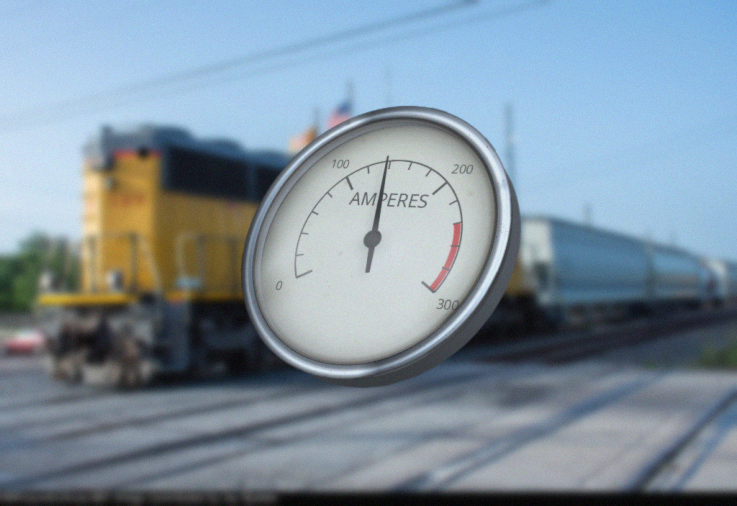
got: 140 A
